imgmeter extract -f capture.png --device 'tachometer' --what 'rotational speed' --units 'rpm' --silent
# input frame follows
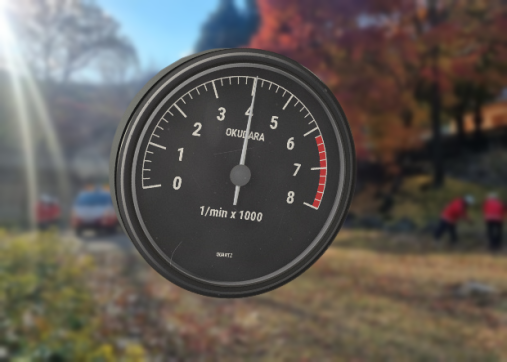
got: 4000 rpm
